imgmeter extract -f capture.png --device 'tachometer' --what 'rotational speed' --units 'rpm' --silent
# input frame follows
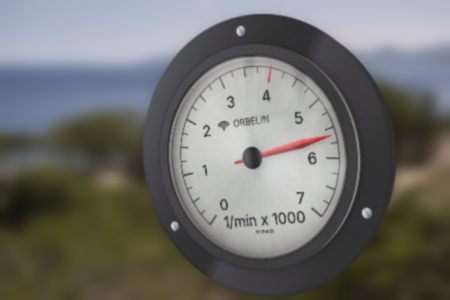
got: 5625 rpm
